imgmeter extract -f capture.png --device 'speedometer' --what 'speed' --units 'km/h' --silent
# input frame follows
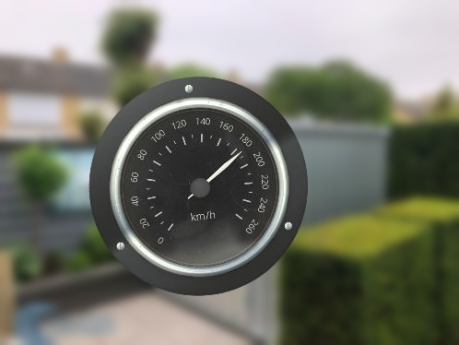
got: 185 km/h
